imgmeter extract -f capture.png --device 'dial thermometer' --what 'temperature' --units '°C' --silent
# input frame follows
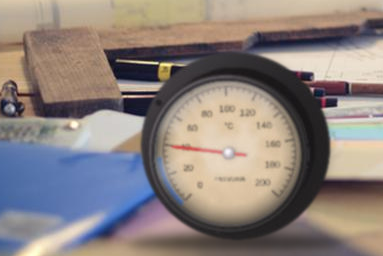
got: 40 °C
